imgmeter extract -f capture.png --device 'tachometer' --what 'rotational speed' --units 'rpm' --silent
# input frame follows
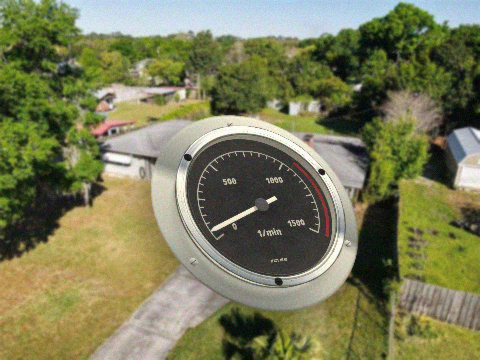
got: 50 rpm
